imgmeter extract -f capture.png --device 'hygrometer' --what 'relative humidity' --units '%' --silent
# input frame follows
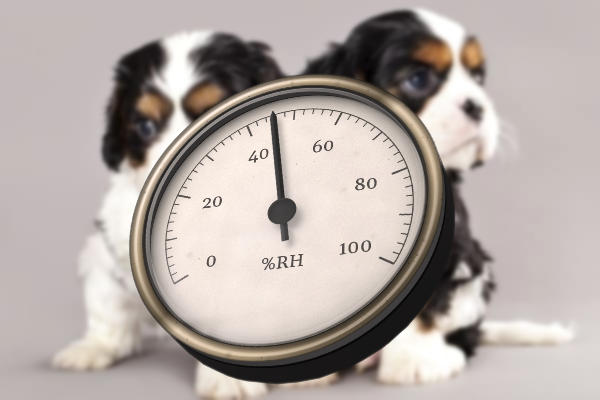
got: 46 %
